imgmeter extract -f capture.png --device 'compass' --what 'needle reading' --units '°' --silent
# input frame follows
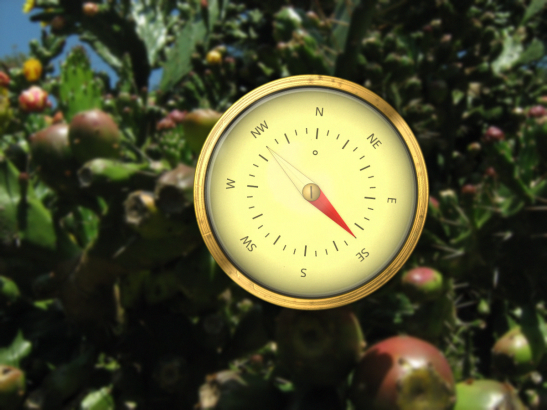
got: 130 °
